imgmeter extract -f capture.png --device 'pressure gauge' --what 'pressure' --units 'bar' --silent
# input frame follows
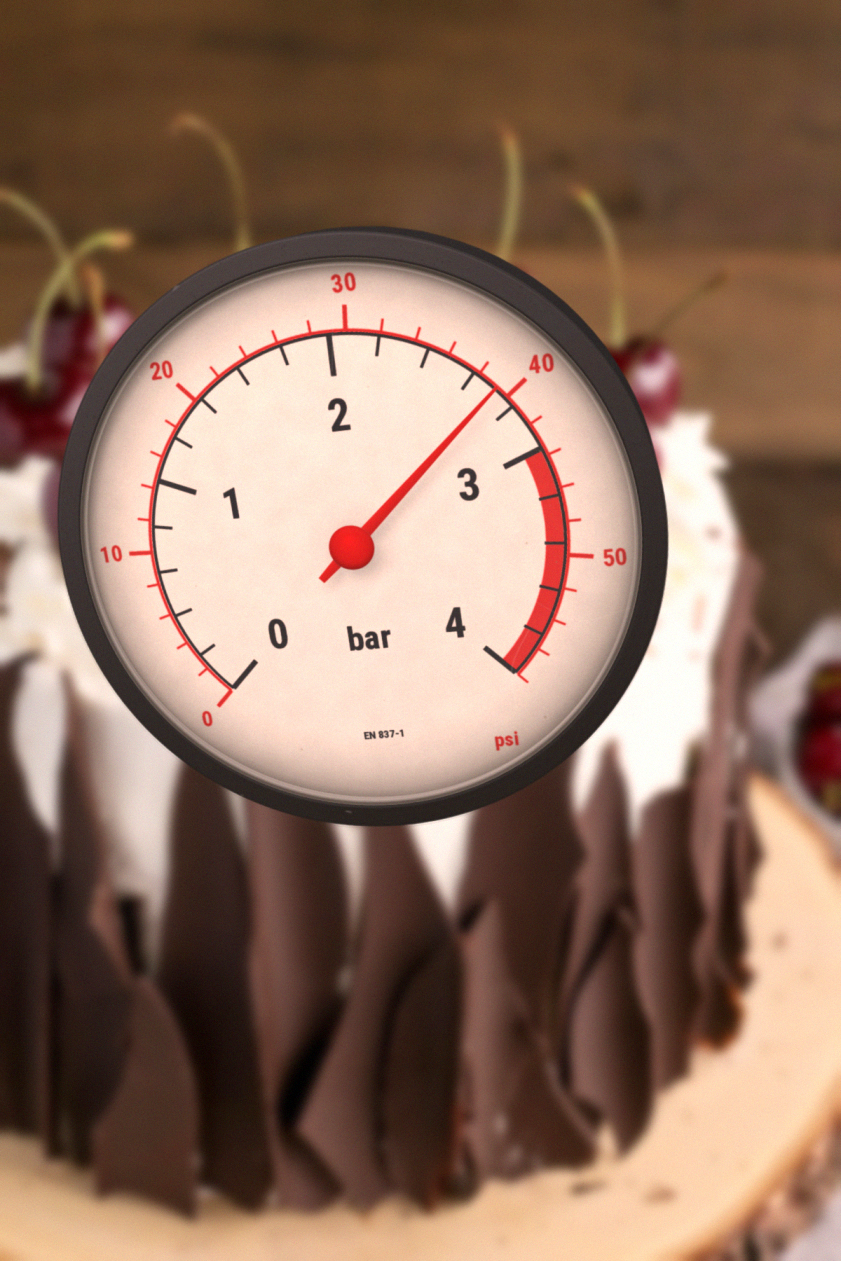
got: 2.7 bar
